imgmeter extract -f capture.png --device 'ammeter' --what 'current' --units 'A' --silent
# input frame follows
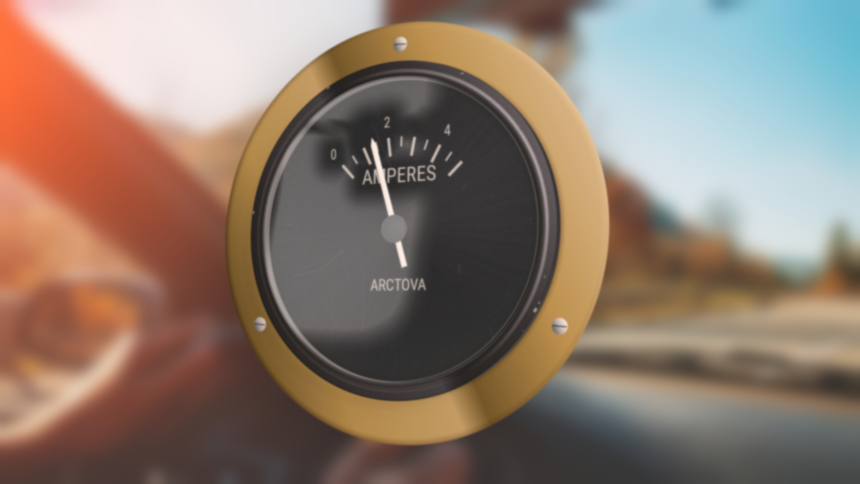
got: 1.5 A
